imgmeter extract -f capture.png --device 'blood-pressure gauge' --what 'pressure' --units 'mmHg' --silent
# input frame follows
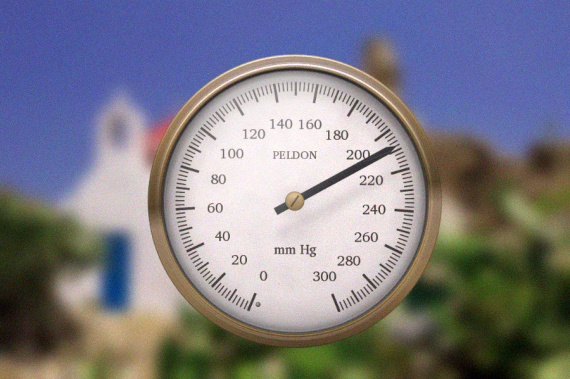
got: 208 mmHg
